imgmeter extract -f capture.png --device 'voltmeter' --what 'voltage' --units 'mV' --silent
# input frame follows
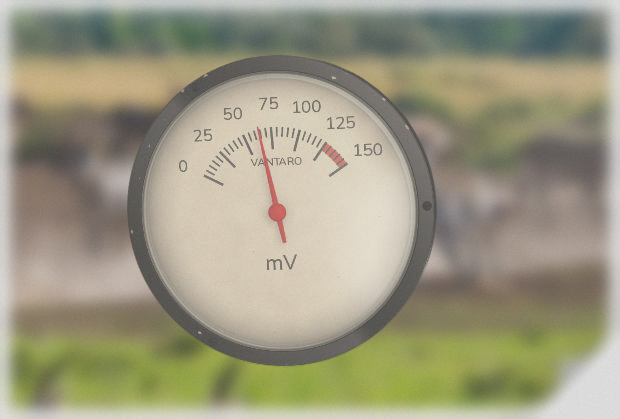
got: 65 mV
